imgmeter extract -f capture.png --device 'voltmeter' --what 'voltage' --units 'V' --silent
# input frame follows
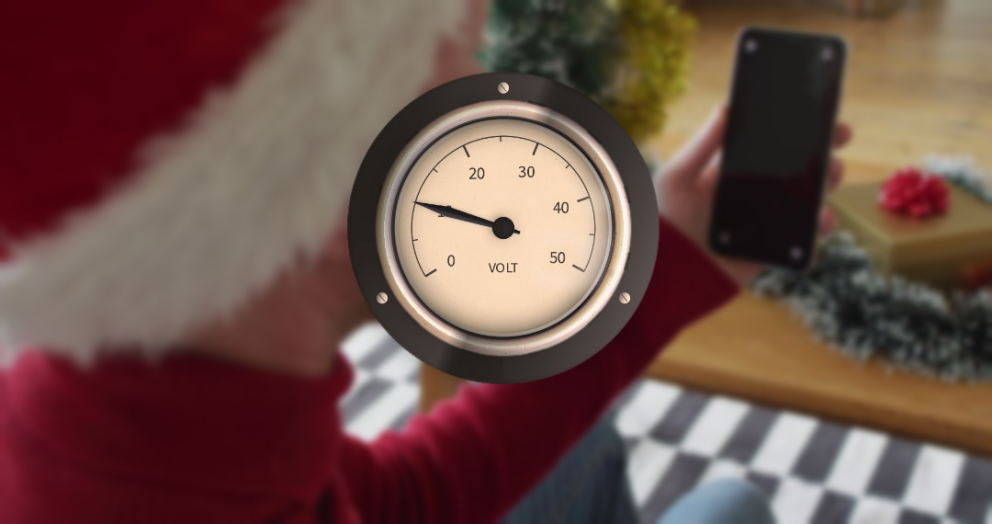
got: 10 V
